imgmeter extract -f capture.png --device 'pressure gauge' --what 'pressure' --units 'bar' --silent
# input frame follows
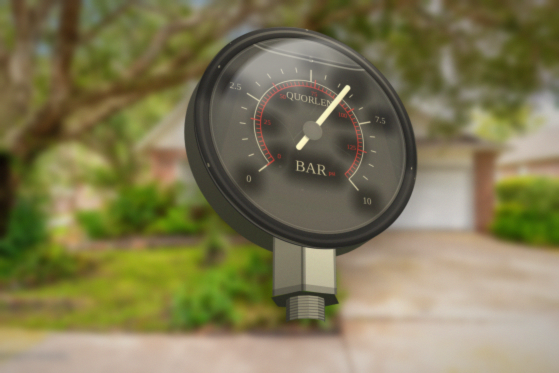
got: 6.25 bar
